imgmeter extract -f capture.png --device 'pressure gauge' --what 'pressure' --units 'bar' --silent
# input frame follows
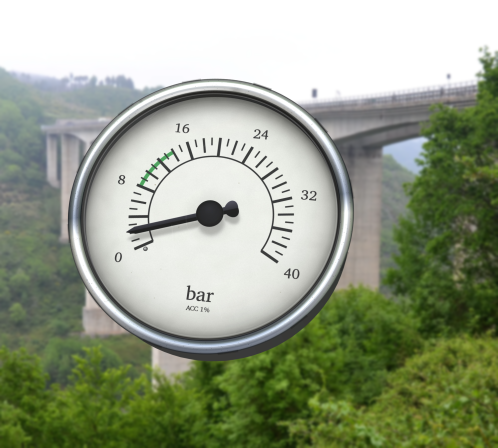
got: 2 bar
